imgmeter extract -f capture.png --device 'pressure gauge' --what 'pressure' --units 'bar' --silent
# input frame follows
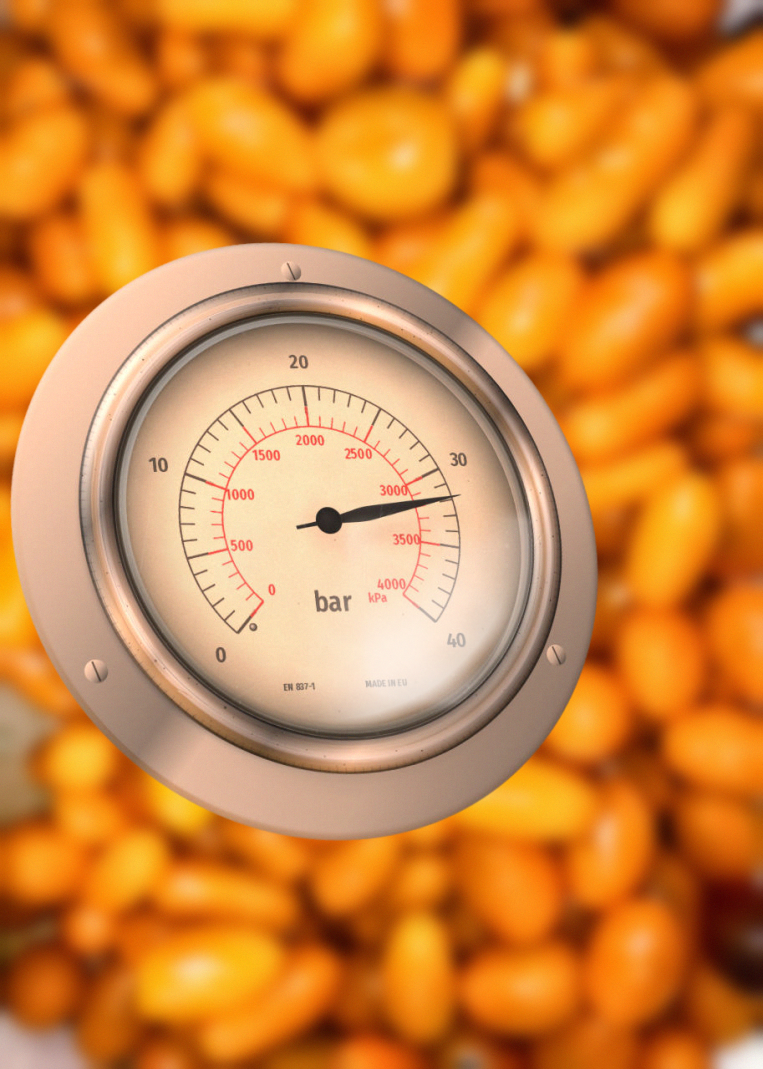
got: 32 bar
